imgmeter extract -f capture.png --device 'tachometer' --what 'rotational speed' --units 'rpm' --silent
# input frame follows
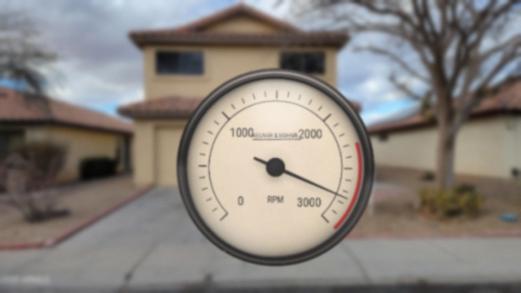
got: 2750 rpm
